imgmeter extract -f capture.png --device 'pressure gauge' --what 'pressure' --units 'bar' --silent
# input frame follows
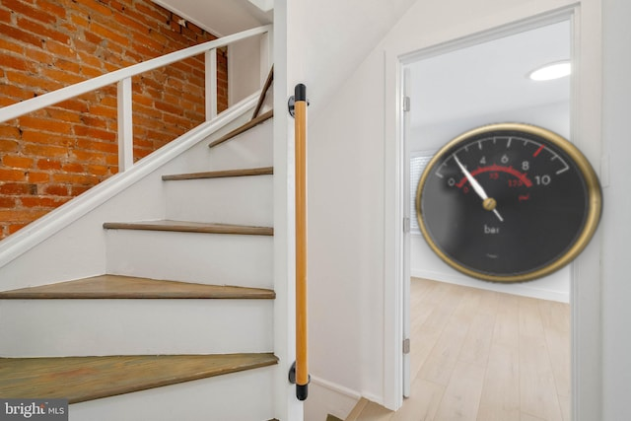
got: 2 bar
